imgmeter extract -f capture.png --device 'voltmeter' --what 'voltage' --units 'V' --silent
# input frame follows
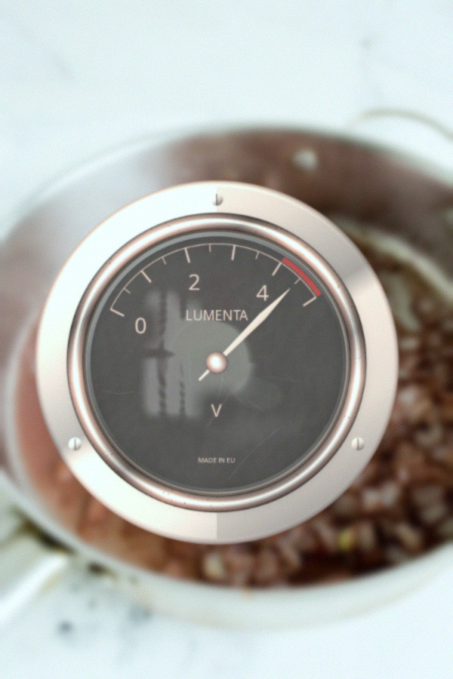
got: 4.5 V
